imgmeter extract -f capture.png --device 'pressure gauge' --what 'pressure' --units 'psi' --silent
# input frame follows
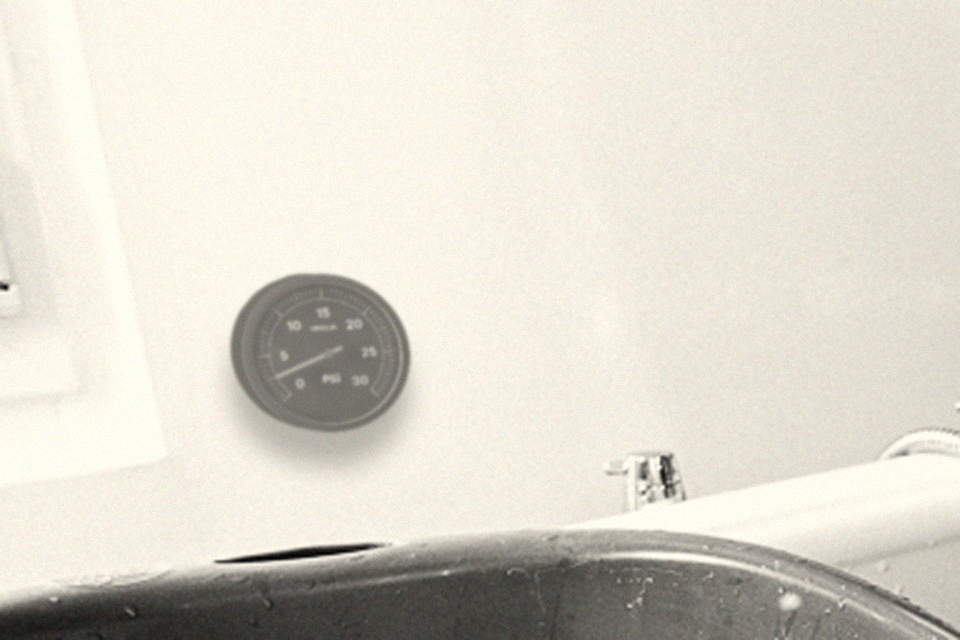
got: 2.5 psi
